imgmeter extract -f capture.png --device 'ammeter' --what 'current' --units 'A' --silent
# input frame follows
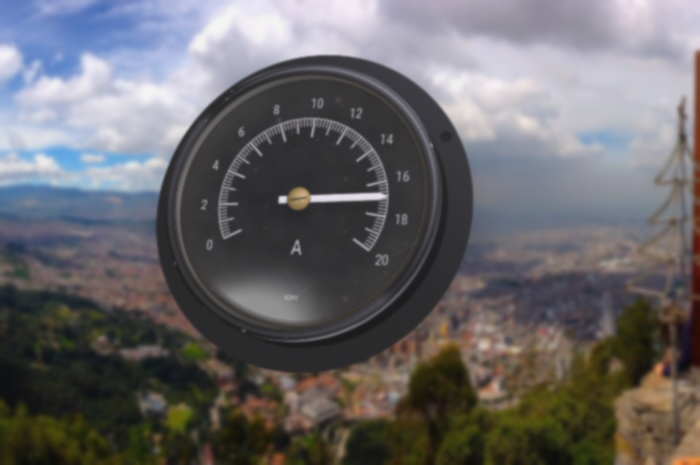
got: 17 A
